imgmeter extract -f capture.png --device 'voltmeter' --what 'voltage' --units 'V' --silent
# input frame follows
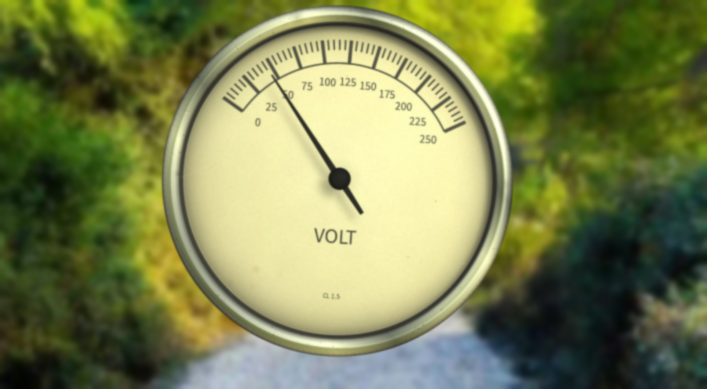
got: 45 V
